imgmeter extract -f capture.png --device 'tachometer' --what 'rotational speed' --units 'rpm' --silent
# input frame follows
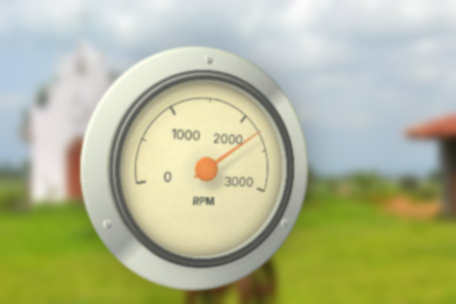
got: 2250 rpm
